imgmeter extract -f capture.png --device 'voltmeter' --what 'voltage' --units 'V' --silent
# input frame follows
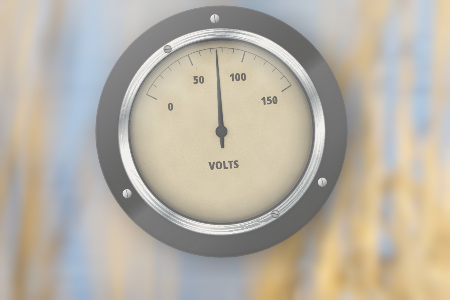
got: 75 V
